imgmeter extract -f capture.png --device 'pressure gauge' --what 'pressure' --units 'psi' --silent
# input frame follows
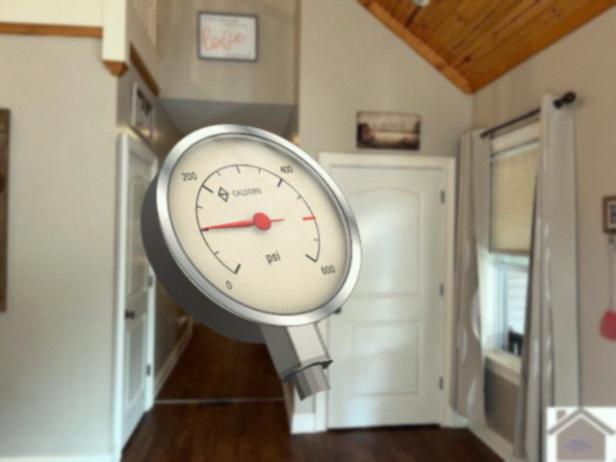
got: 100 psi
